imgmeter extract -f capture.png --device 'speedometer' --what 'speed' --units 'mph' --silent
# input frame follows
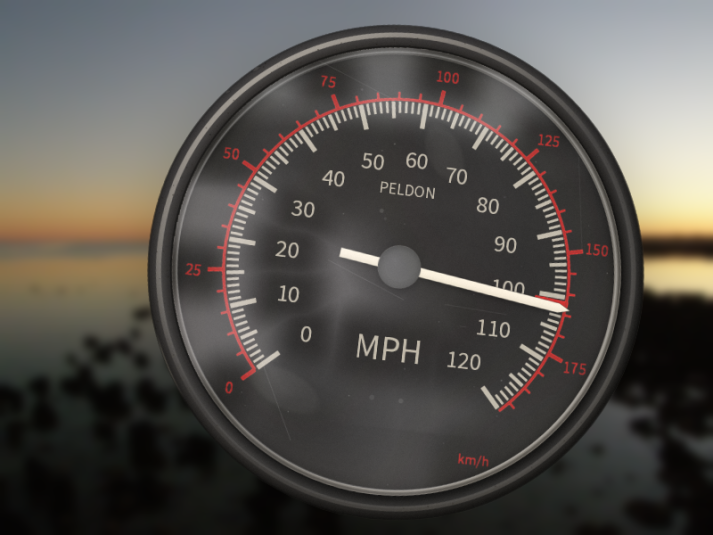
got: 102 mph
